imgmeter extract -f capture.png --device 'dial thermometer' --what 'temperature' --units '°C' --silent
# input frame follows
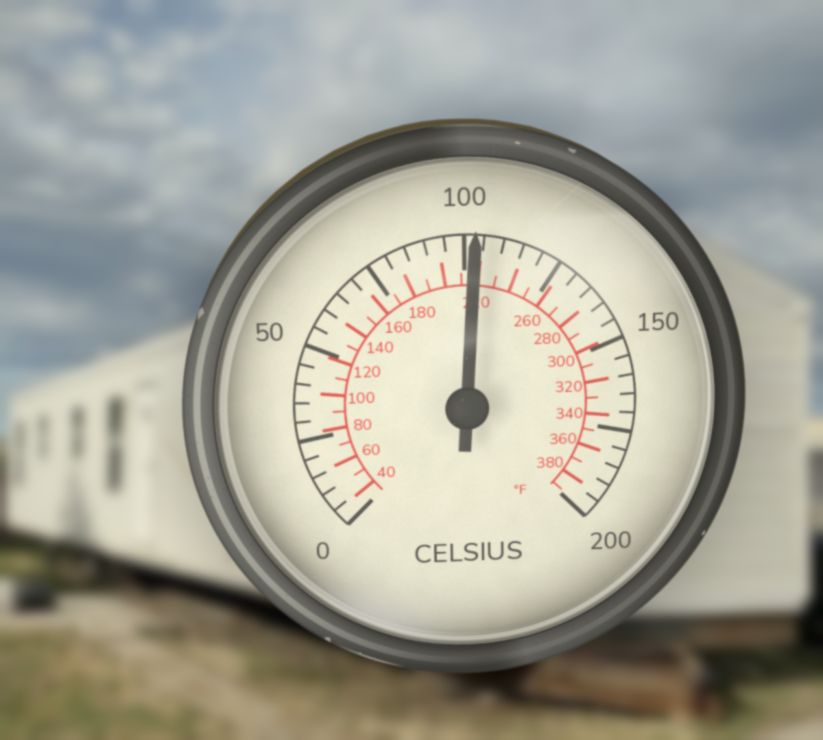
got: 102.5 °C
